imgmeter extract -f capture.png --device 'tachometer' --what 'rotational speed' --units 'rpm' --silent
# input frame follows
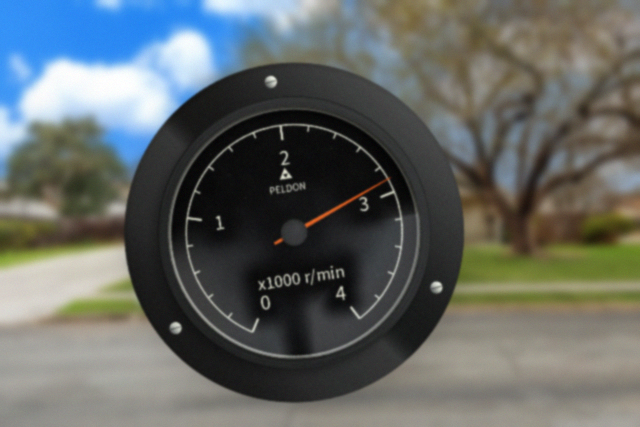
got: 2900 rpm
